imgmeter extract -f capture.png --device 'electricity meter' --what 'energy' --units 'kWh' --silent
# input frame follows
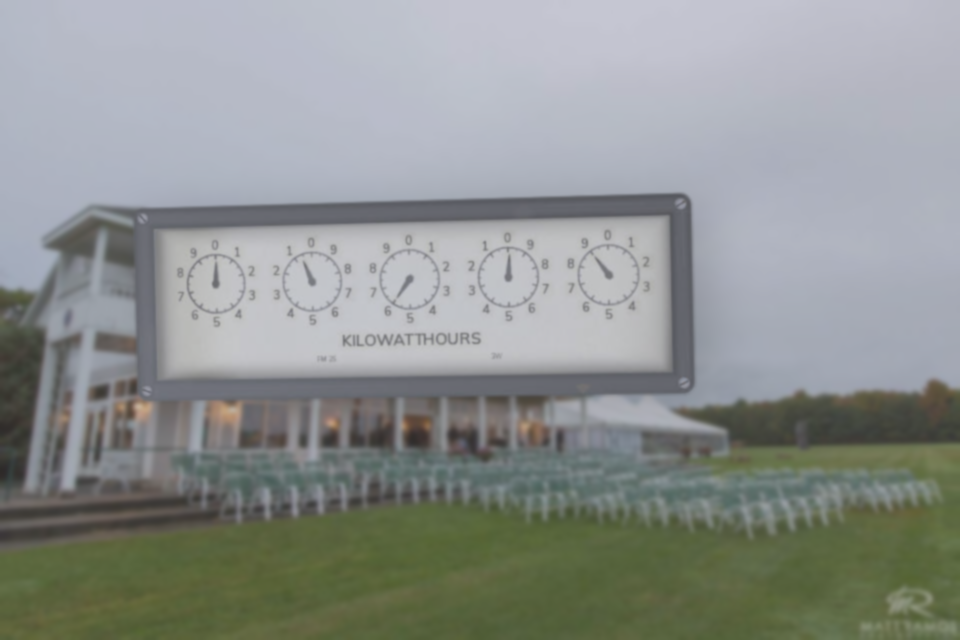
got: 599 kWh
